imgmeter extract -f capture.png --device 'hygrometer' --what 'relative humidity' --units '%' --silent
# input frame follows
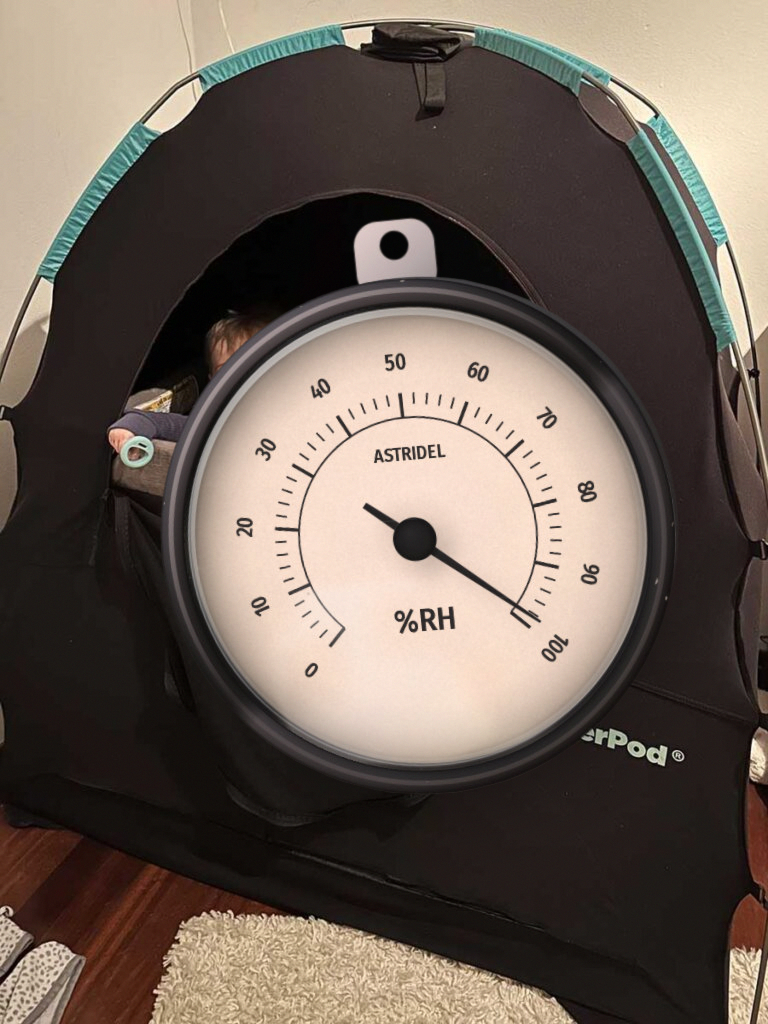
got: 98 %
